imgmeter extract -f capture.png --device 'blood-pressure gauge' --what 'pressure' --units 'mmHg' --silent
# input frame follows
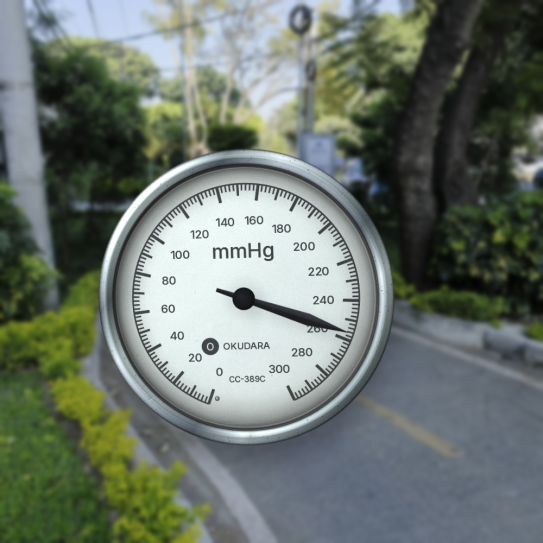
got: 256 mmHg
